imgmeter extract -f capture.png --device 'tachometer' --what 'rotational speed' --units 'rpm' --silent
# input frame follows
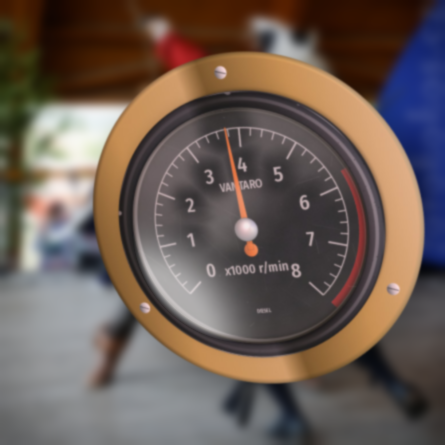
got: 3800 rpm
